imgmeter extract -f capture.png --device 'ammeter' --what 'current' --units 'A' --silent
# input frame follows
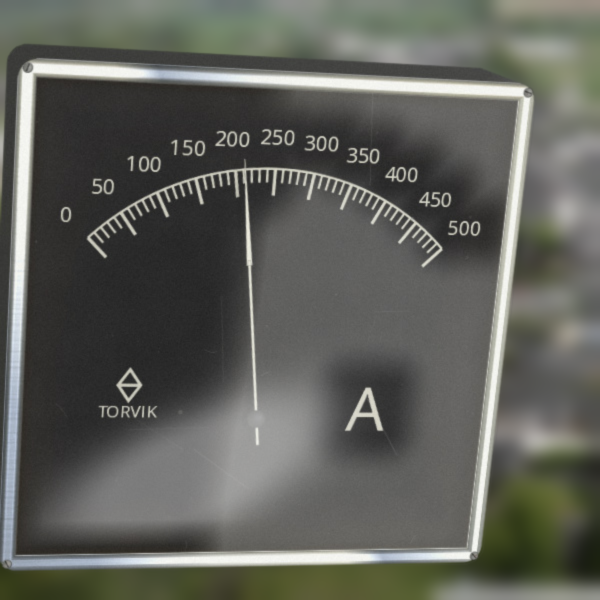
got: 210 A
